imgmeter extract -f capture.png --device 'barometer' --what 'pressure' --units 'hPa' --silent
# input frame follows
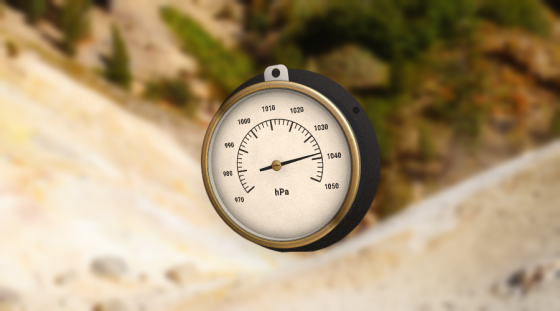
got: 1038 hPa
